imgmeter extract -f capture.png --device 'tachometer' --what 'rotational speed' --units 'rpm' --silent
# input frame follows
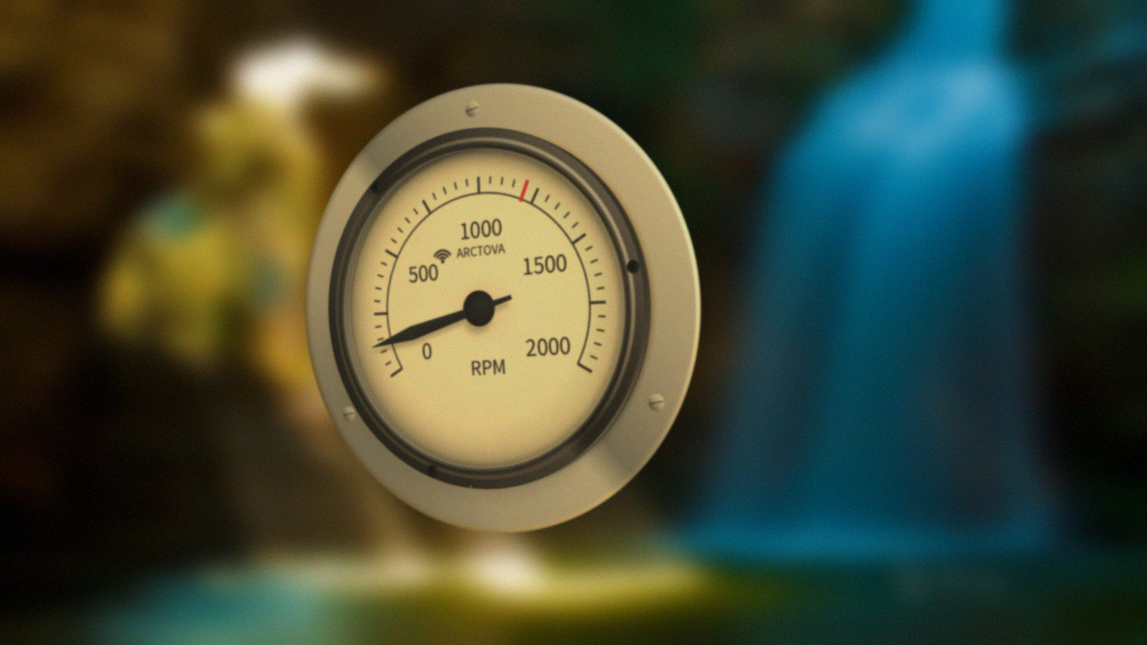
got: 125 rpm
